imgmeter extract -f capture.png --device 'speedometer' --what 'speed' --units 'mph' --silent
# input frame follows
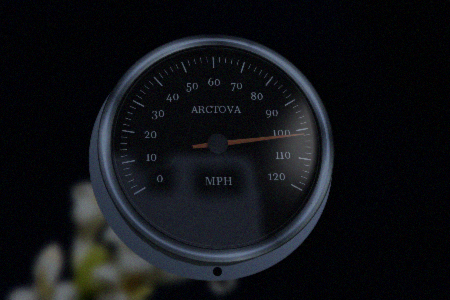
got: 102 mph
